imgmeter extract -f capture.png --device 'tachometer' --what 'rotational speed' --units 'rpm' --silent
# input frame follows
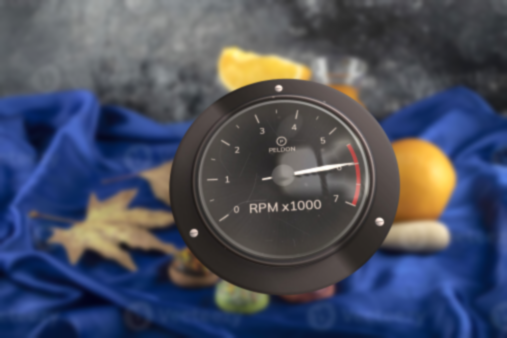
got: 6000 rpm
